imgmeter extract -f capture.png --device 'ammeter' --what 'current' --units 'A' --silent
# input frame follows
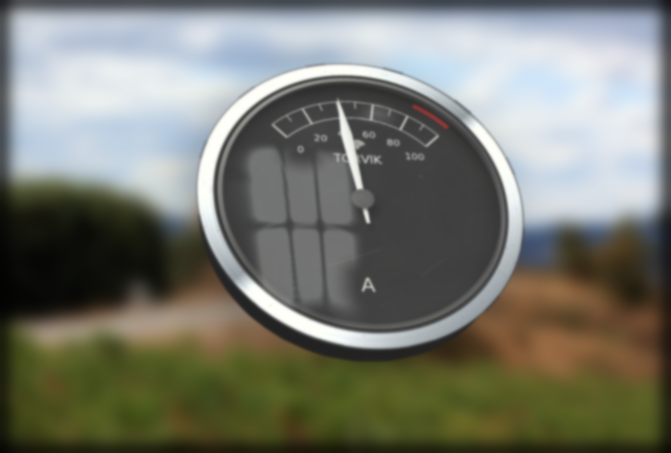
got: 40 A
